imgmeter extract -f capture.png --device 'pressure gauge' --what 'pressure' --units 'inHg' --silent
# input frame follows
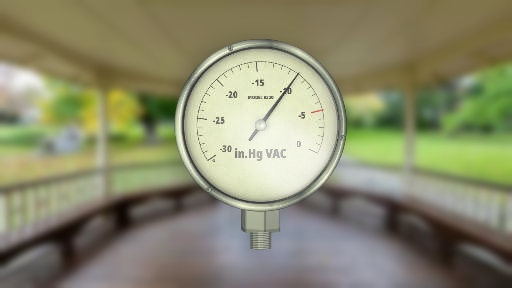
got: -10 inHg
